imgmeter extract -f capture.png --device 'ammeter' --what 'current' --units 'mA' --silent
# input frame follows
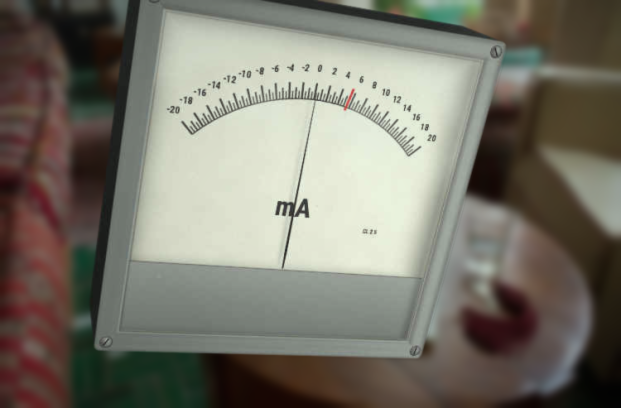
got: 0 mA
